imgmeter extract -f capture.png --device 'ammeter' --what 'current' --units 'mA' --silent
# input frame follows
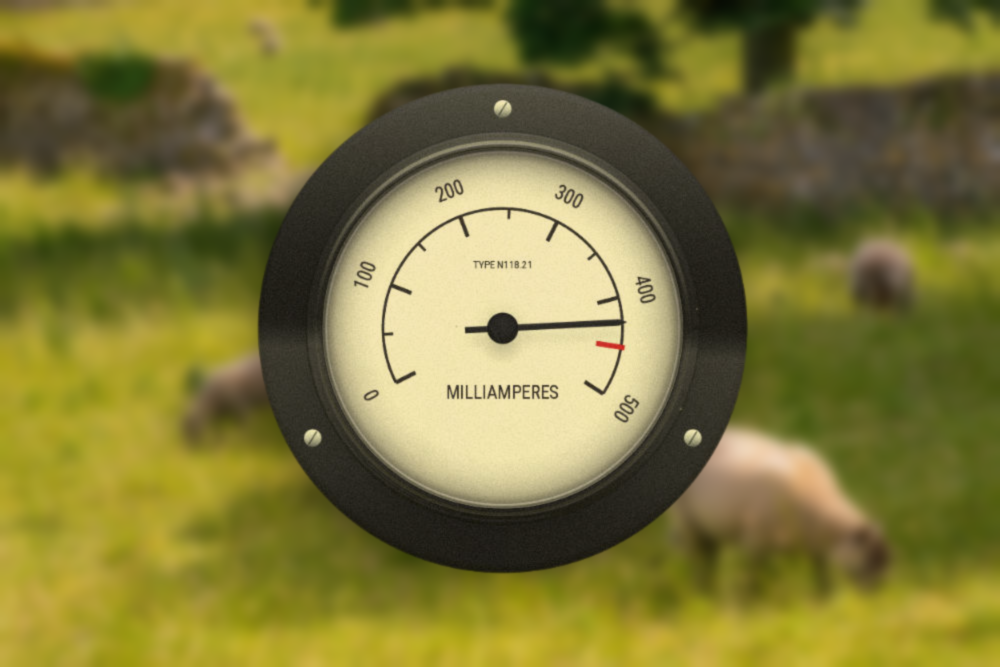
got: 425 mA
